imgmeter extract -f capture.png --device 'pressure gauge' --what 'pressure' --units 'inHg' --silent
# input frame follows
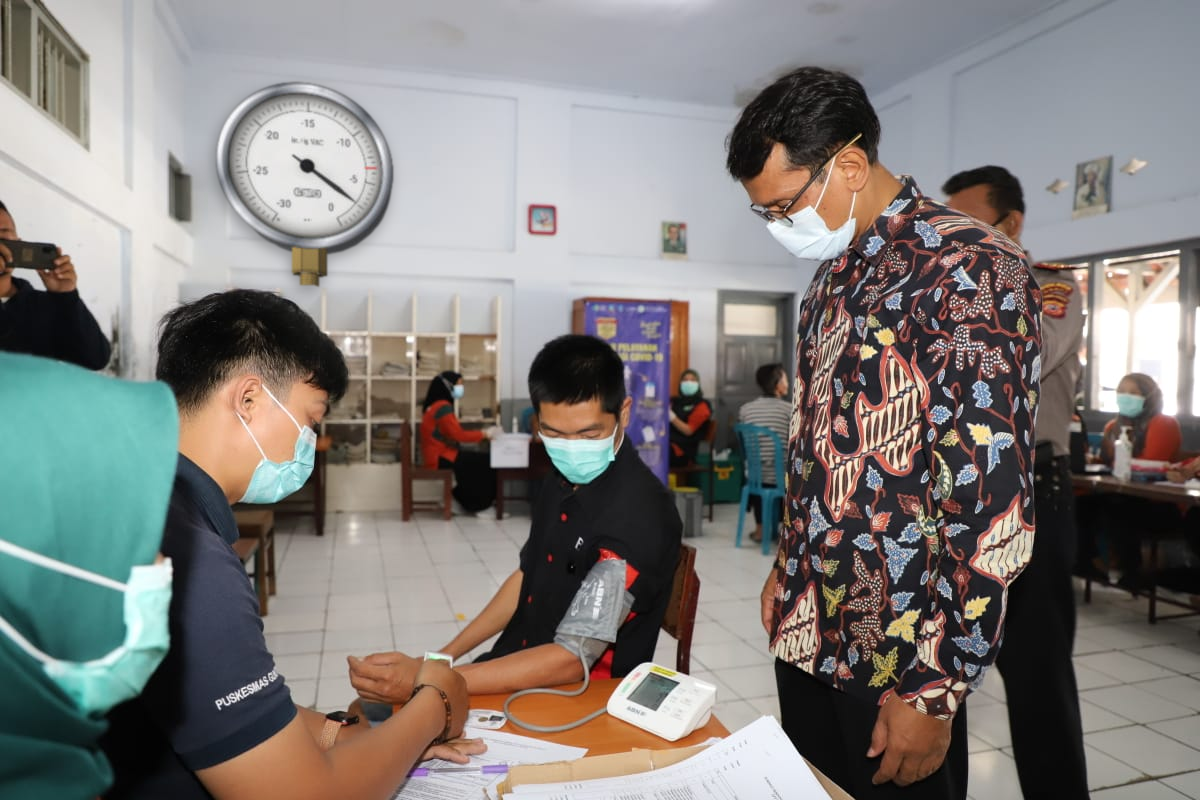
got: -2.5 inHg
